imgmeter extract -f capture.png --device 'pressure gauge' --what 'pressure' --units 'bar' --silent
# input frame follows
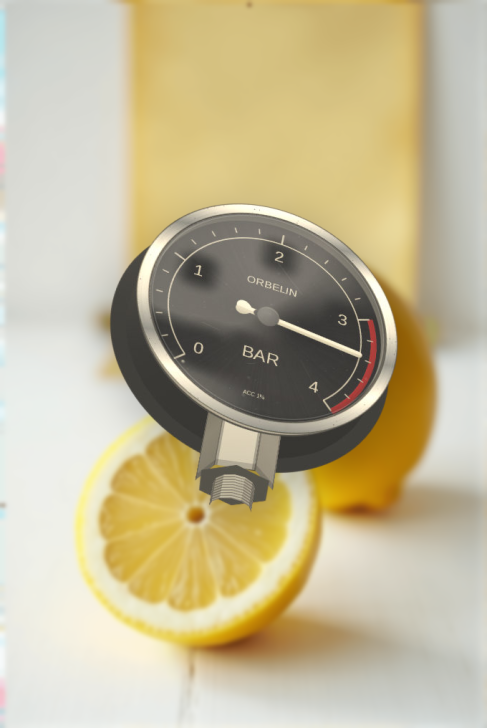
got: 3.4 bar
